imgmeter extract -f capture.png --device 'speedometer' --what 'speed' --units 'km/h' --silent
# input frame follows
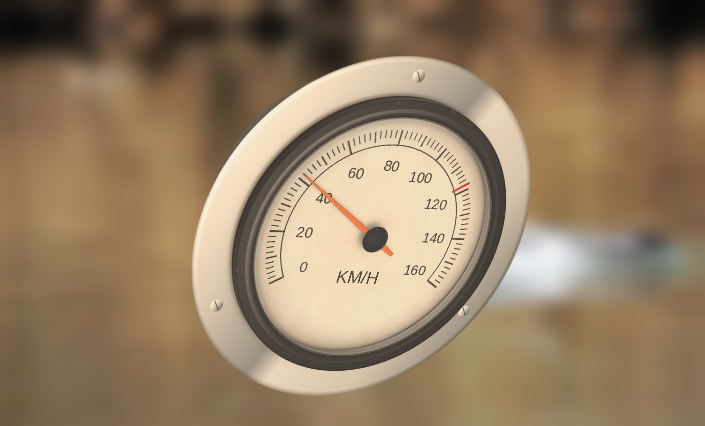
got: 42 km/h
